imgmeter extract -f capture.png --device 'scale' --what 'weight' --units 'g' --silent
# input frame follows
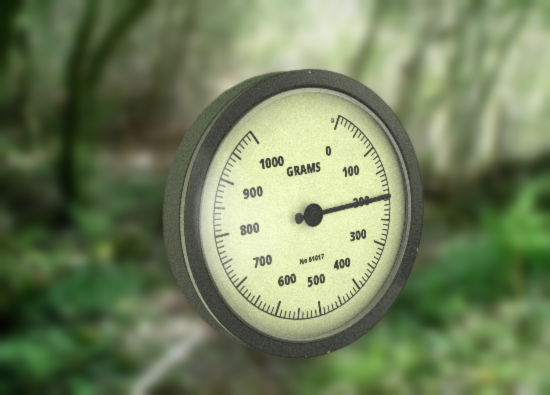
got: 200 g
